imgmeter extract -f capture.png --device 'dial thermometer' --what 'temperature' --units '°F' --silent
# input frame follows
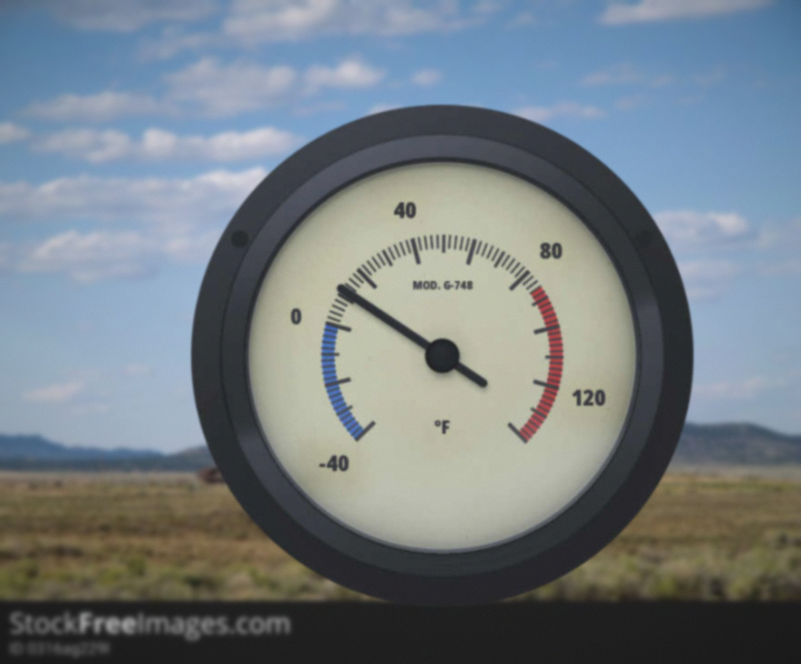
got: 12 °F
